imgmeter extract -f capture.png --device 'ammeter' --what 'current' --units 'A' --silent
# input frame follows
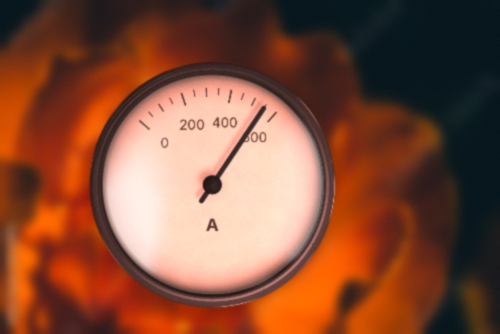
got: 550 A
